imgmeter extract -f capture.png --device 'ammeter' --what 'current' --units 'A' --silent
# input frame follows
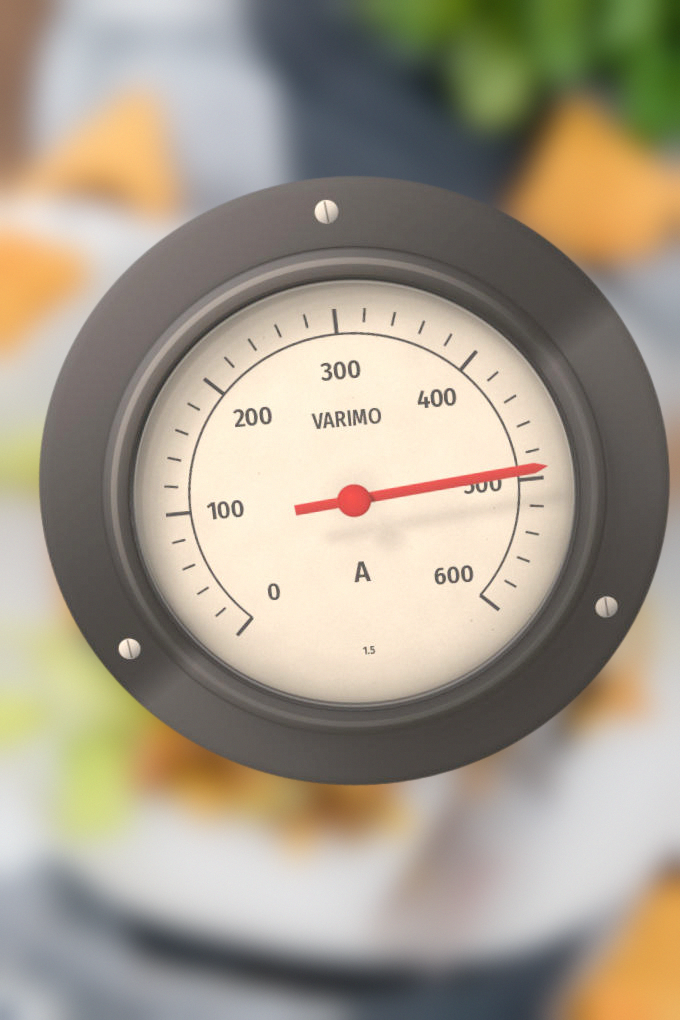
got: 490 A
